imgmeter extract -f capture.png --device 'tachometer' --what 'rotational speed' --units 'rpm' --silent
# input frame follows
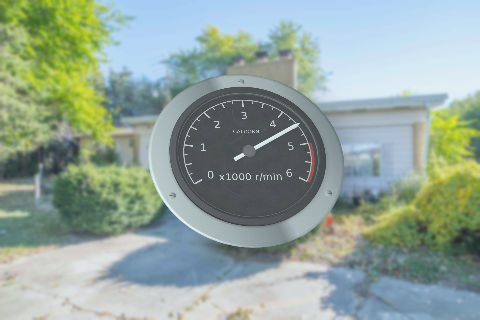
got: 4500 rpm
